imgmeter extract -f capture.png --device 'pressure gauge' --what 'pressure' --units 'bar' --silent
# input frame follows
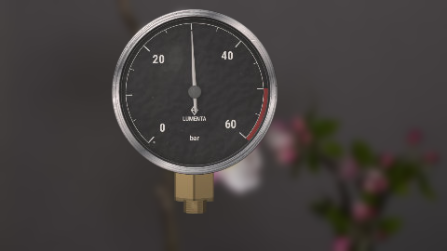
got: 30 bar
